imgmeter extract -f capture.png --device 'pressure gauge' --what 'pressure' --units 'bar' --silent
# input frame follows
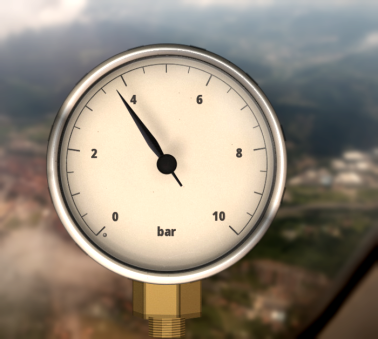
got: 3.75 bar
